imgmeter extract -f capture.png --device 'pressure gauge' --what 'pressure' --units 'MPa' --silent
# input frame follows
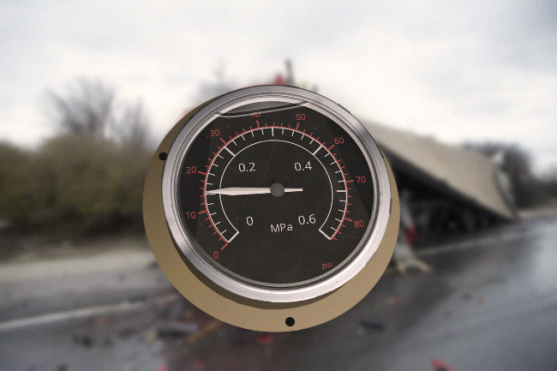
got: 0.1 MPa
